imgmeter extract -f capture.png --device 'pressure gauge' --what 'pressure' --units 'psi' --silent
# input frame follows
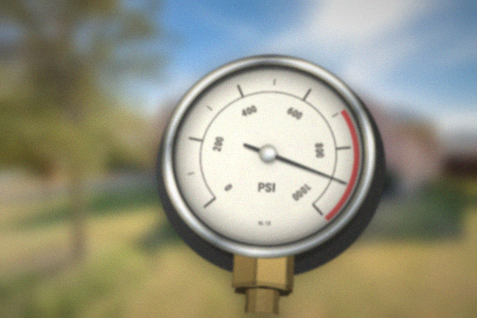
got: 900 psi
